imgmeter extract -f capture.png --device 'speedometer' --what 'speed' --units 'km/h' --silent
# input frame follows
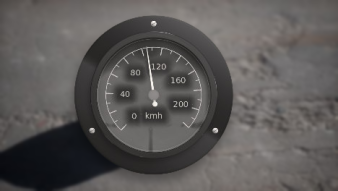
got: 105 km/h
